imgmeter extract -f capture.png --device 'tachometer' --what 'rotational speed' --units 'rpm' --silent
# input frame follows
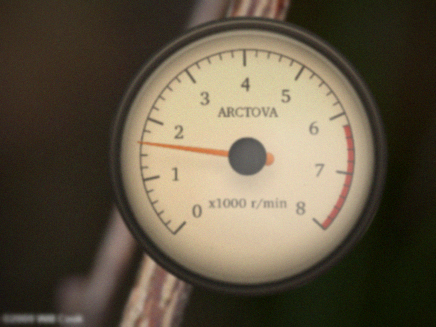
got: 1600 rpm
